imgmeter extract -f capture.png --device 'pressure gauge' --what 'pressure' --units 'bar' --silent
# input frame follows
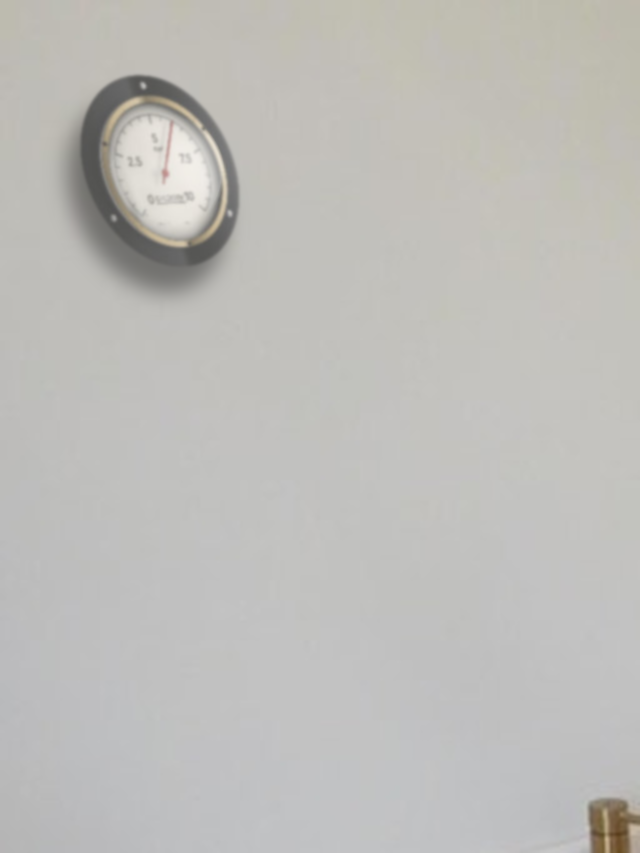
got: 6 bar
